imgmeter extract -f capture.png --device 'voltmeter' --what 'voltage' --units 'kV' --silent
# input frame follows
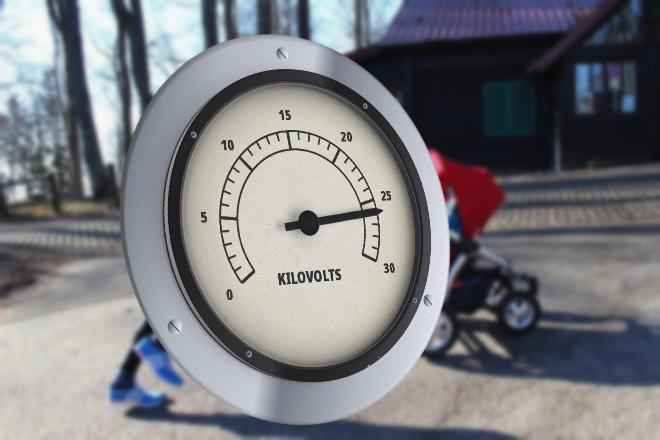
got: 26 kV
